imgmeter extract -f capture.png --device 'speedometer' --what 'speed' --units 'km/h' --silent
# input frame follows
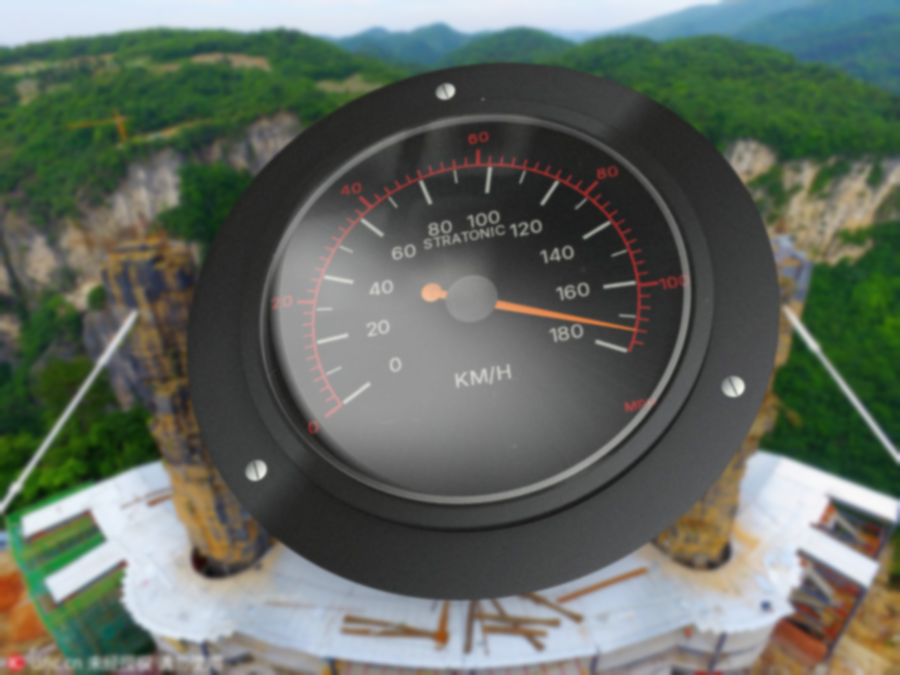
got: 175 km/h
